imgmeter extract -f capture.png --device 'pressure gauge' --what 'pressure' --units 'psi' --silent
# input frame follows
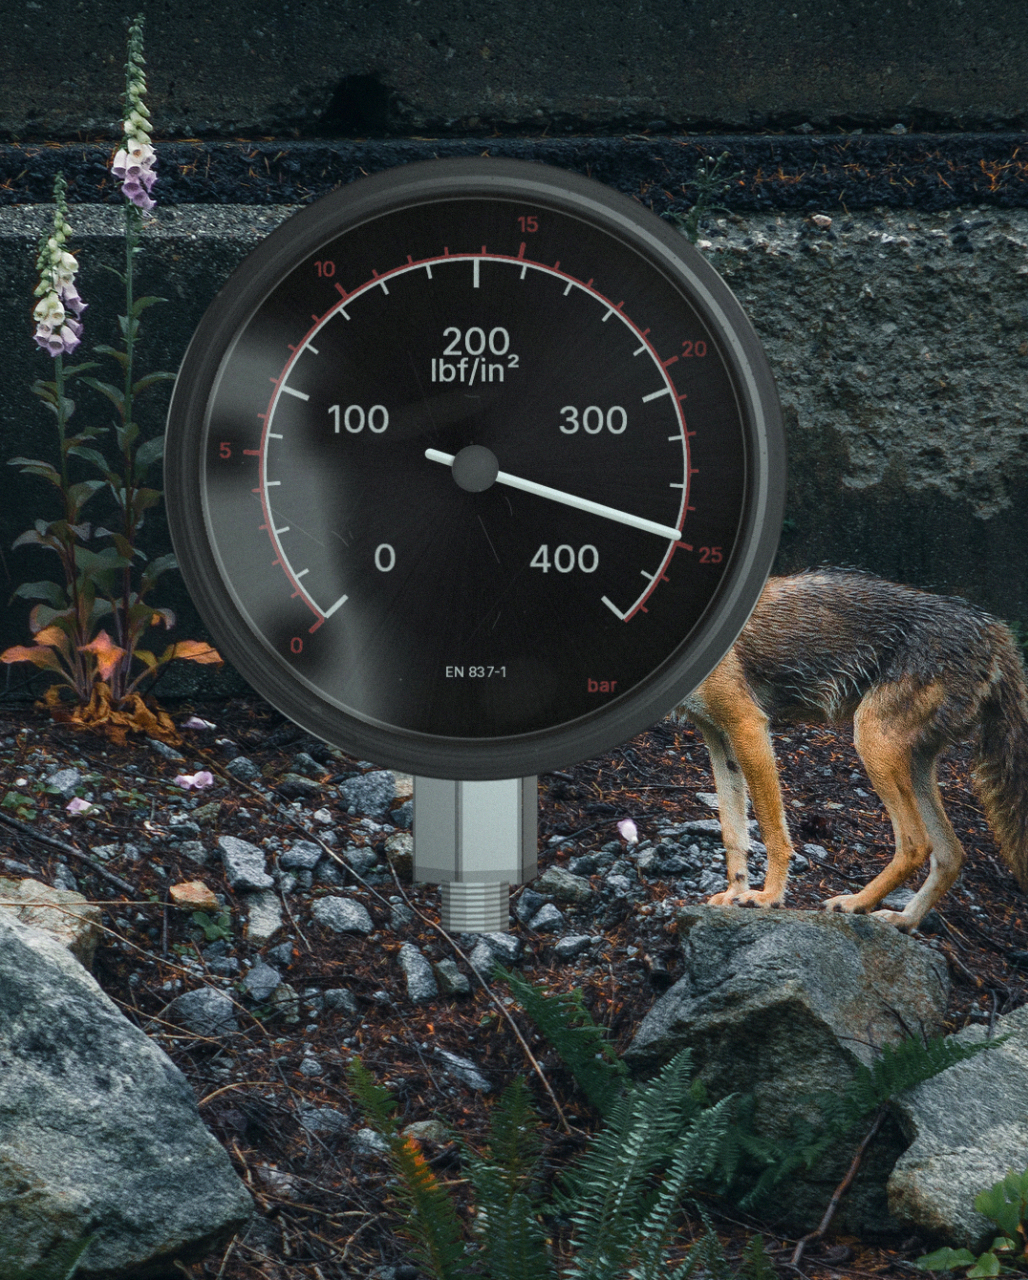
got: 360 psi
